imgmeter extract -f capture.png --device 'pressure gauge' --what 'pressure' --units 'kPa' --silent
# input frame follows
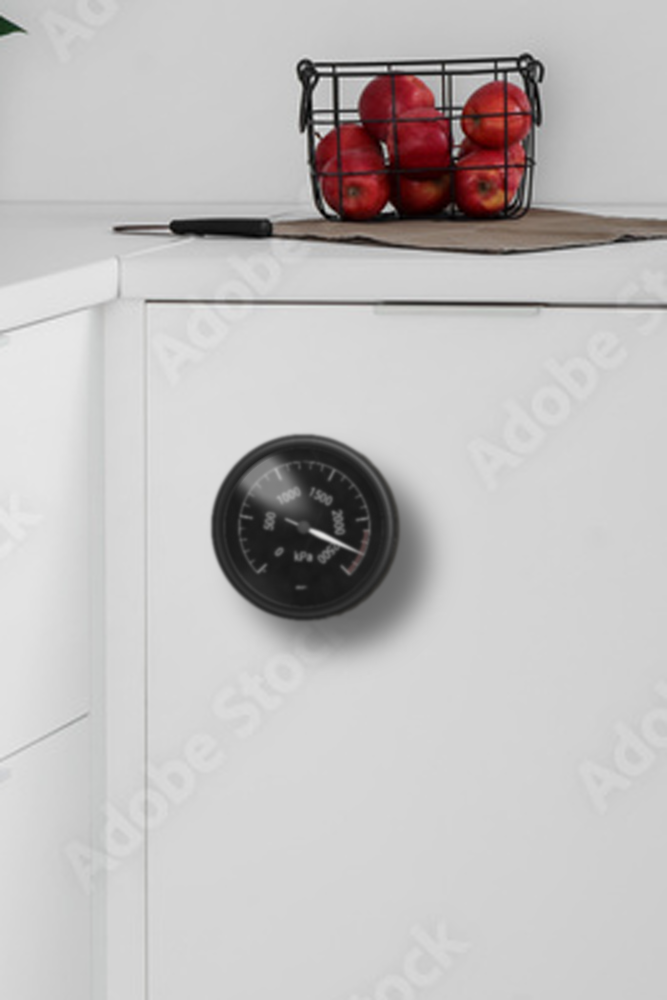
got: 2300 kPa
